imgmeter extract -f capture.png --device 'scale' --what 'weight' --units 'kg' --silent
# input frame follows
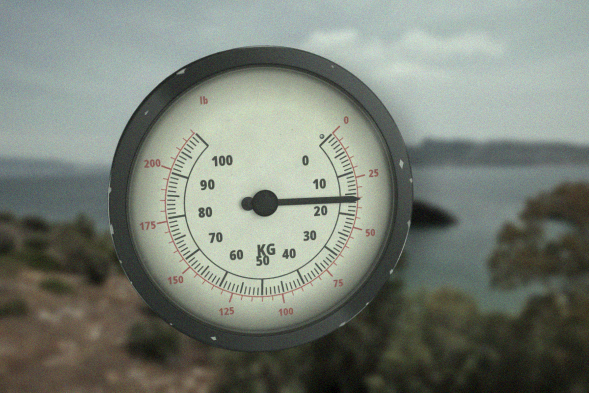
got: 16 kg
